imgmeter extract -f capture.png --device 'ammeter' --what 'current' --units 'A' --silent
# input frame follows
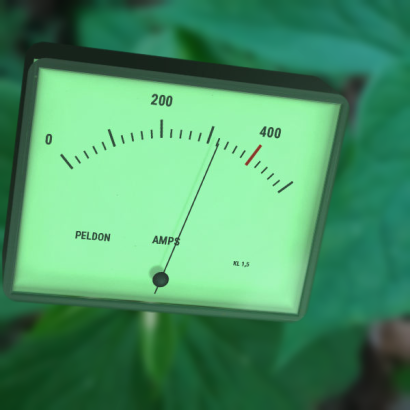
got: 320 A
